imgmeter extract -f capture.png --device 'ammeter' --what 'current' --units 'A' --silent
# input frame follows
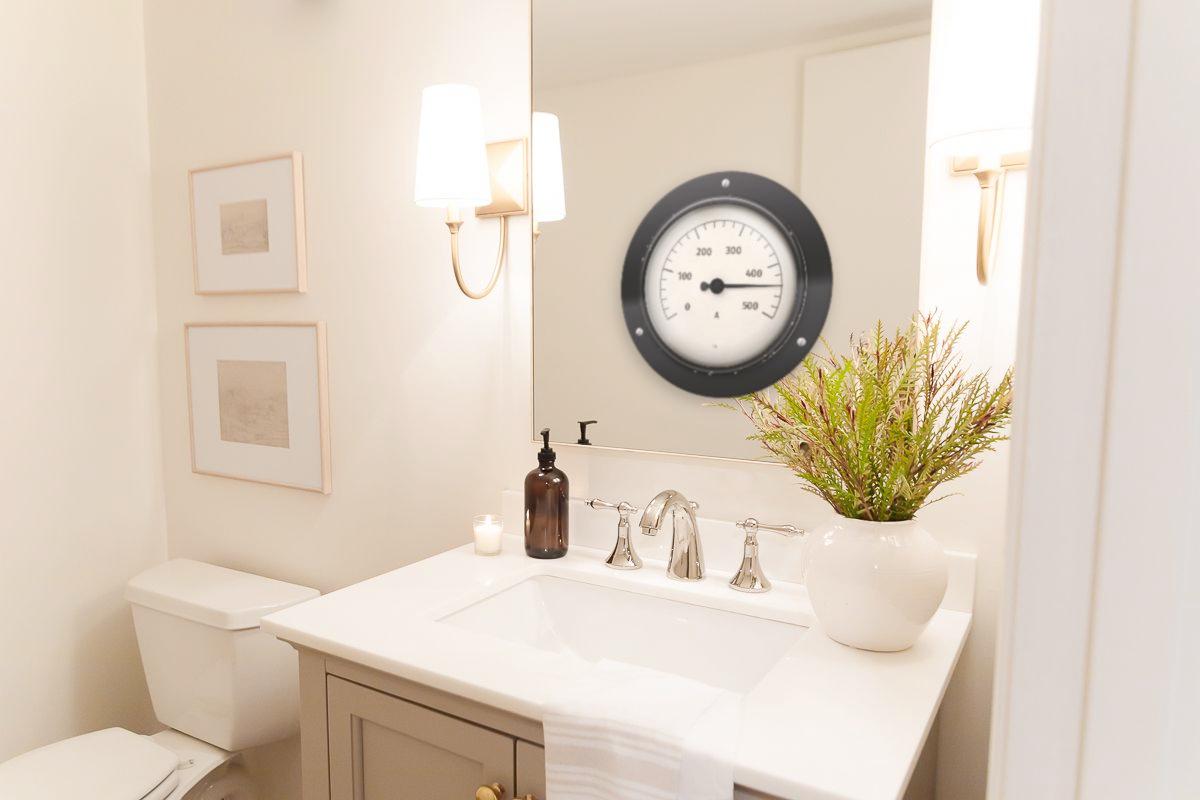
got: 440 A
